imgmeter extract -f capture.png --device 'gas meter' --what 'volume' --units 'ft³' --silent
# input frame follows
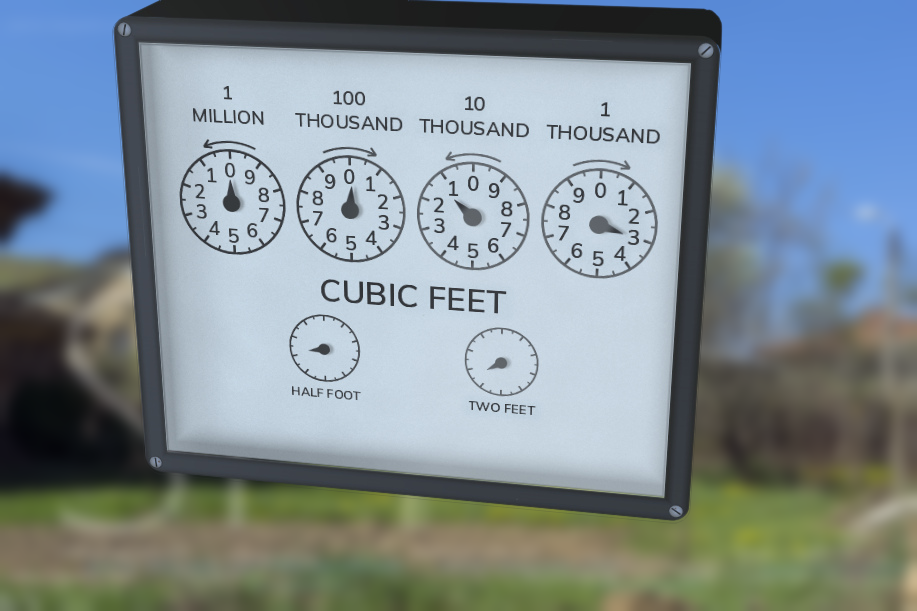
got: 1300 ft³
